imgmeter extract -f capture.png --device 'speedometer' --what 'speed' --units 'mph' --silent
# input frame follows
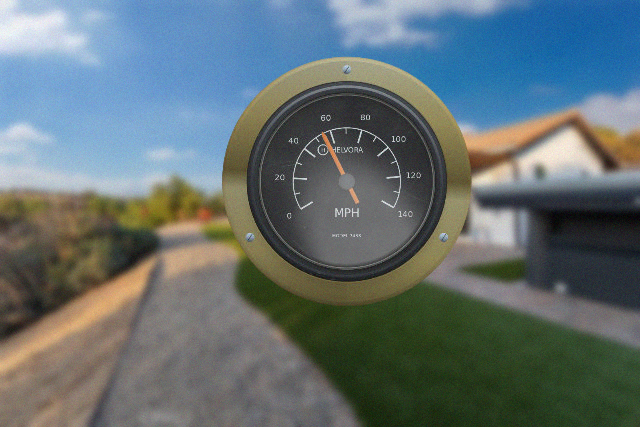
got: 55 mph
